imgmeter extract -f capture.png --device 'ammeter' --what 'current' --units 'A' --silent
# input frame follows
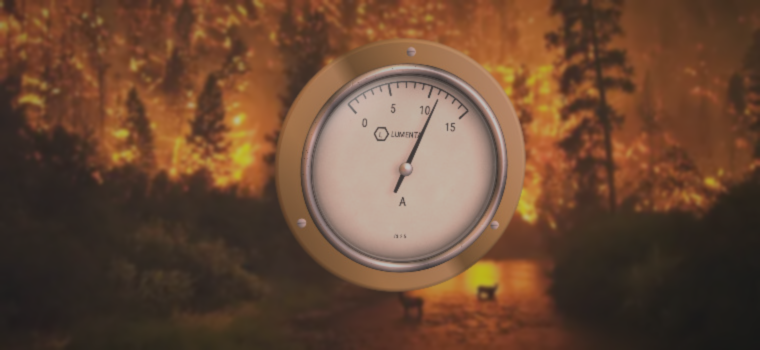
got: 11 A
